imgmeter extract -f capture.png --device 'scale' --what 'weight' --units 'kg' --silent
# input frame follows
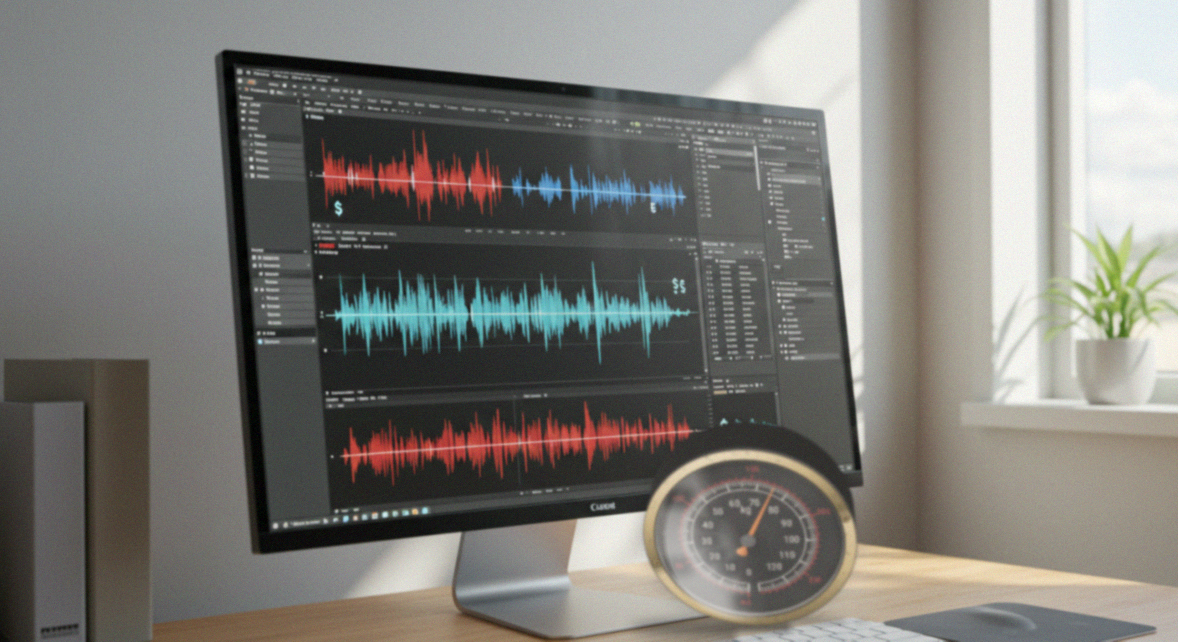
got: 75 kg
